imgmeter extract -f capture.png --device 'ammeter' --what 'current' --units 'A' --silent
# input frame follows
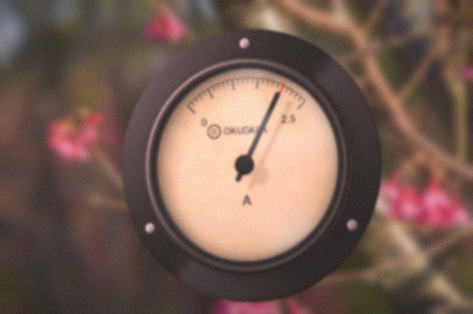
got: 2 A
